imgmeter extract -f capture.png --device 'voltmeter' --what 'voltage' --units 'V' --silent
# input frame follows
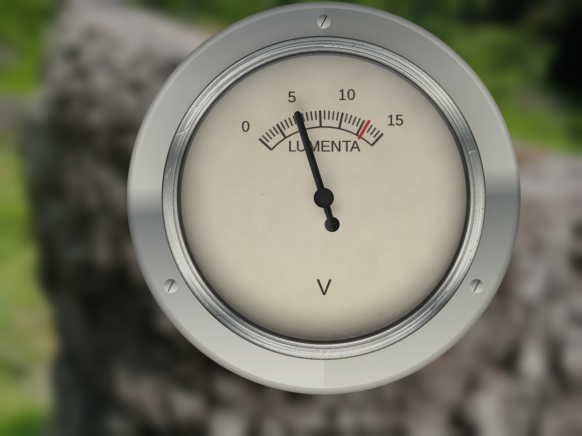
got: 5 V
